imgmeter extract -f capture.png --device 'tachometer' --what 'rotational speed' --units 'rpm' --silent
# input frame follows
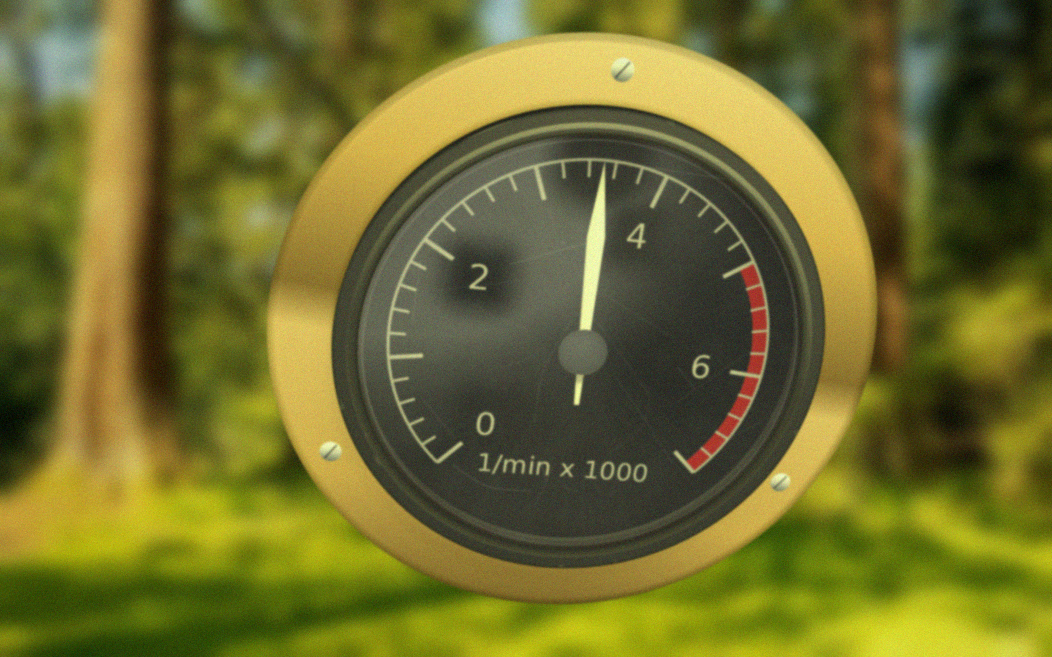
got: 3500 rpm
